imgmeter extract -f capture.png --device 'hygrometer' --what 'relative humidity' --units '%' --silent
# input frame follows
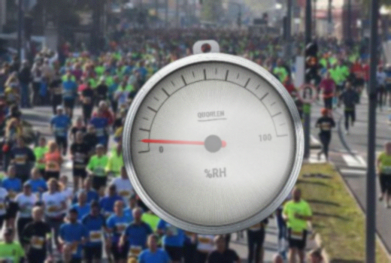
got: 5 %
